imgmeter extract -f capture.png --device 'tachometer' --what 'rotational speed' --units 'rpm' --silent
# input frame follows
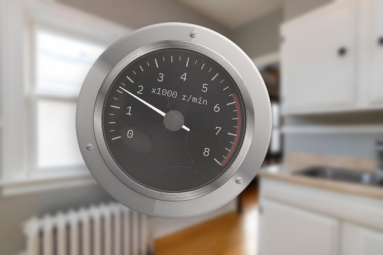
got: 1625 rpm
